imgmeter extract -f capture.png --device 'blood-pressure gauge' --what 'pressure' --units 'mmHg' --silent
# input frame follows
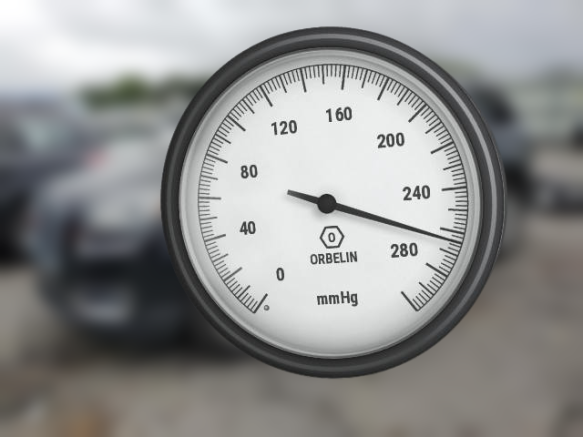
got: 264 mmHg
